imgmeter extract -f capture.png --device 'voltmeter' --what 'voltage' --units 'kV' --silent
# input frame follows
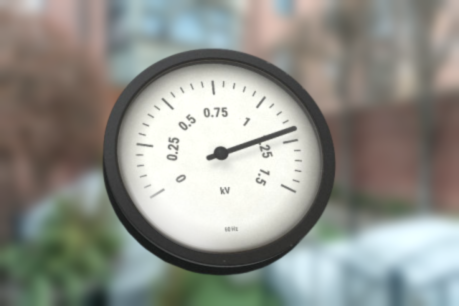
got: 1.2 kV
